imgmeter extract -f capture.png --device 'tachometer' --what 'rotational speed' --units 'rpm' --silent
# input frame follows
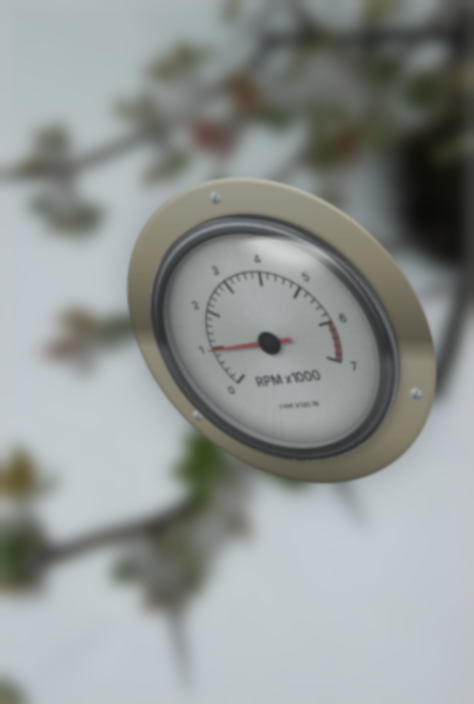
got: 1000 rpm
